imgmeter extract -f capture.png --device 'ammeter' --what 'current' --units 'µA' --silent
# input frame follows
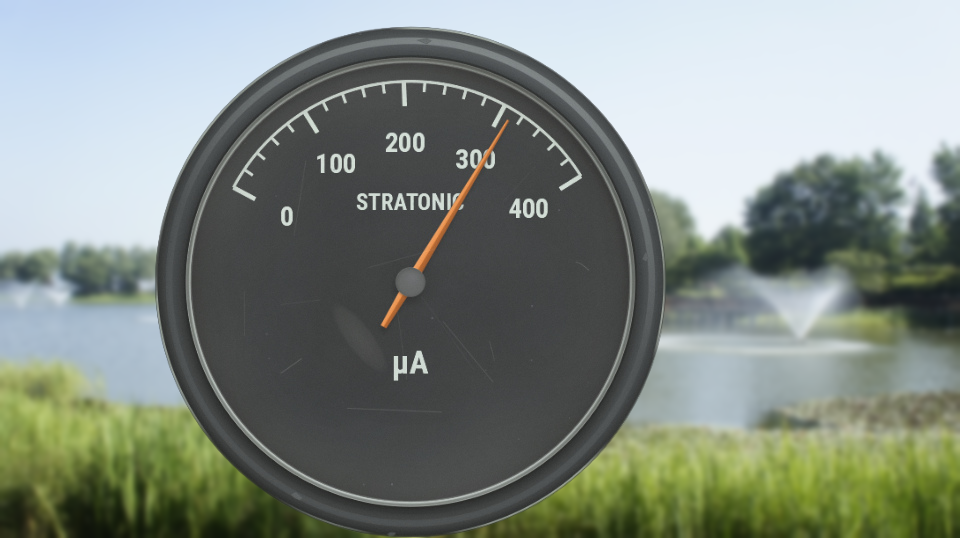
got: 310 µA
